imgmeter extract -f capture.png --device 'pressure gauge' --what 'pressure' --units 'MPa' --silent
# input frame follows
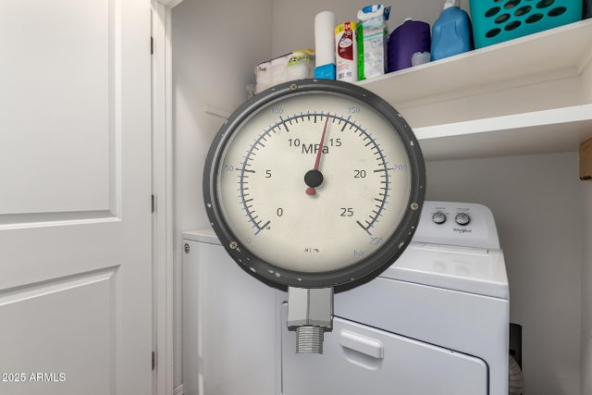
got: 13.5 MPa
